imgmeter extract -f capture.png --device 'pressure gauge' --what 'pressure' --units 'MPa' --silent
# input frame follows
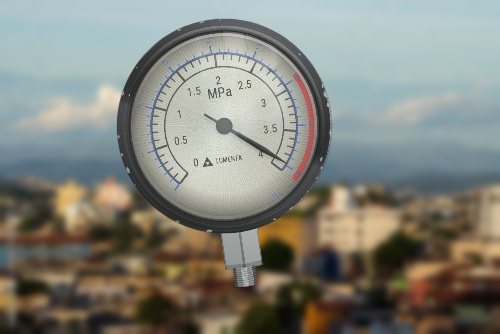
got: 3.9 MPa
